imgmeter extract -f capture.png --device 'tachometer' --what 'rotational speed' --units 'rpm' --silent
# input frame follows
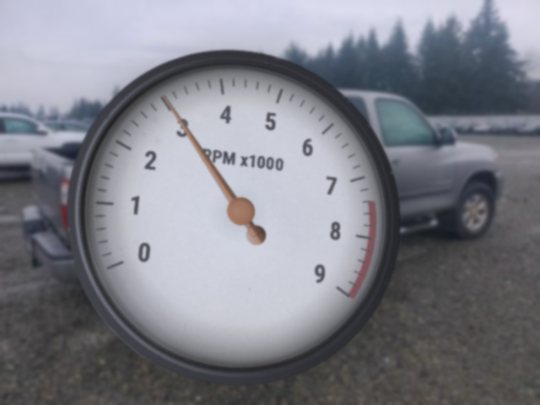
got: 3000 rpm
